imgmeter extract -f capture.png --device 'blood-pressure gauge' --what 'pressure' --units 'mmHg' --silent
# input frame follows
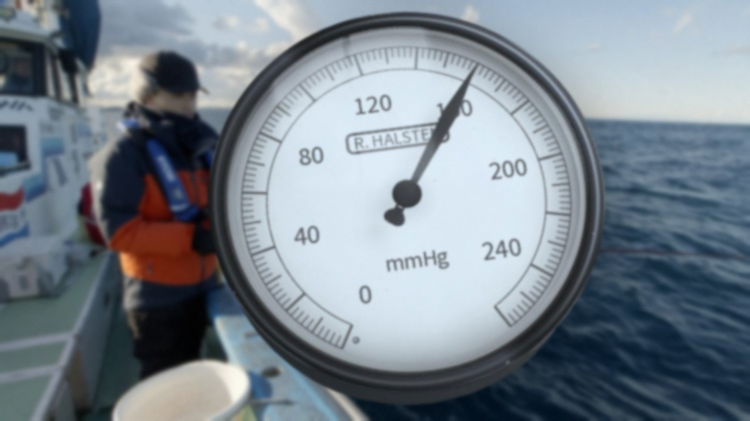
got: 160 mmHg
